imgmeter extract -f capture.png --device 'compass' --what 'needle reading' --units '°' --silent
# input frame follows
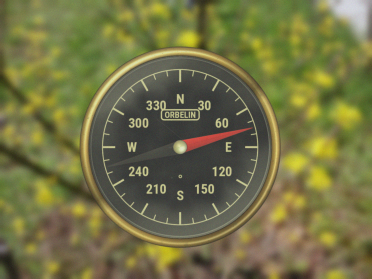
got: 75 °
